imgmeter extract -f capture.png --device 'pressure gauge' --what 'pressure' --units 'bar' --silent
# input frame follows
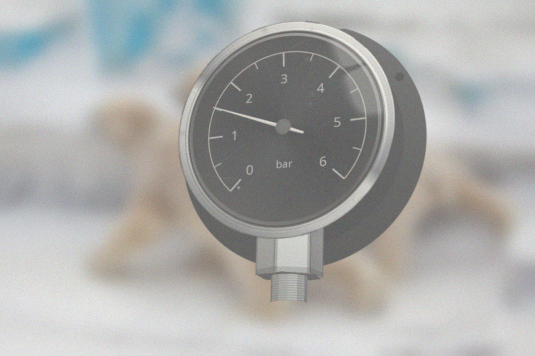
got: 1.5 bar
